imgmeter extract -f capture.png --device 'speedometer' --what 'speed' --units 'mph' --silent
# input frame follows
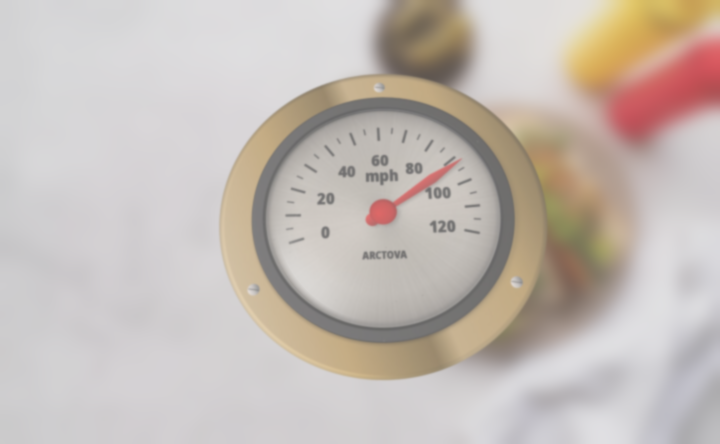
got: 92.5 mph
